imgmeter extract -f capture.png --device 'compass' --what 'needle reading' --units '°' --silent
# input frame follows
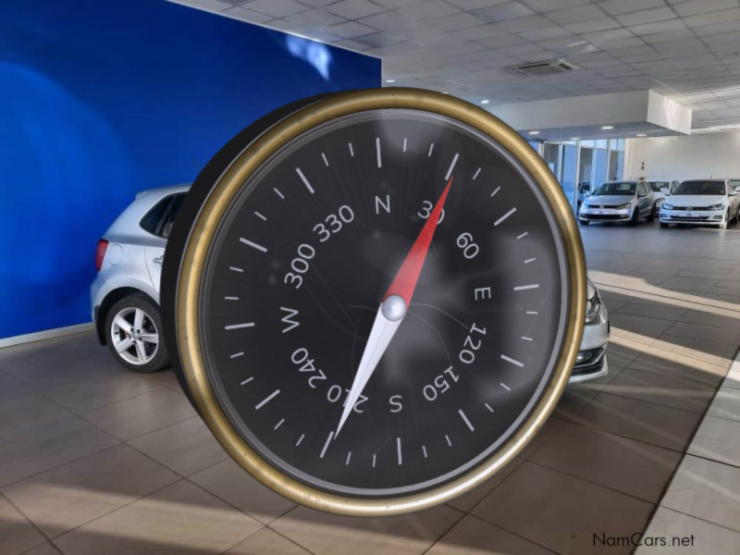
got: 30 °
